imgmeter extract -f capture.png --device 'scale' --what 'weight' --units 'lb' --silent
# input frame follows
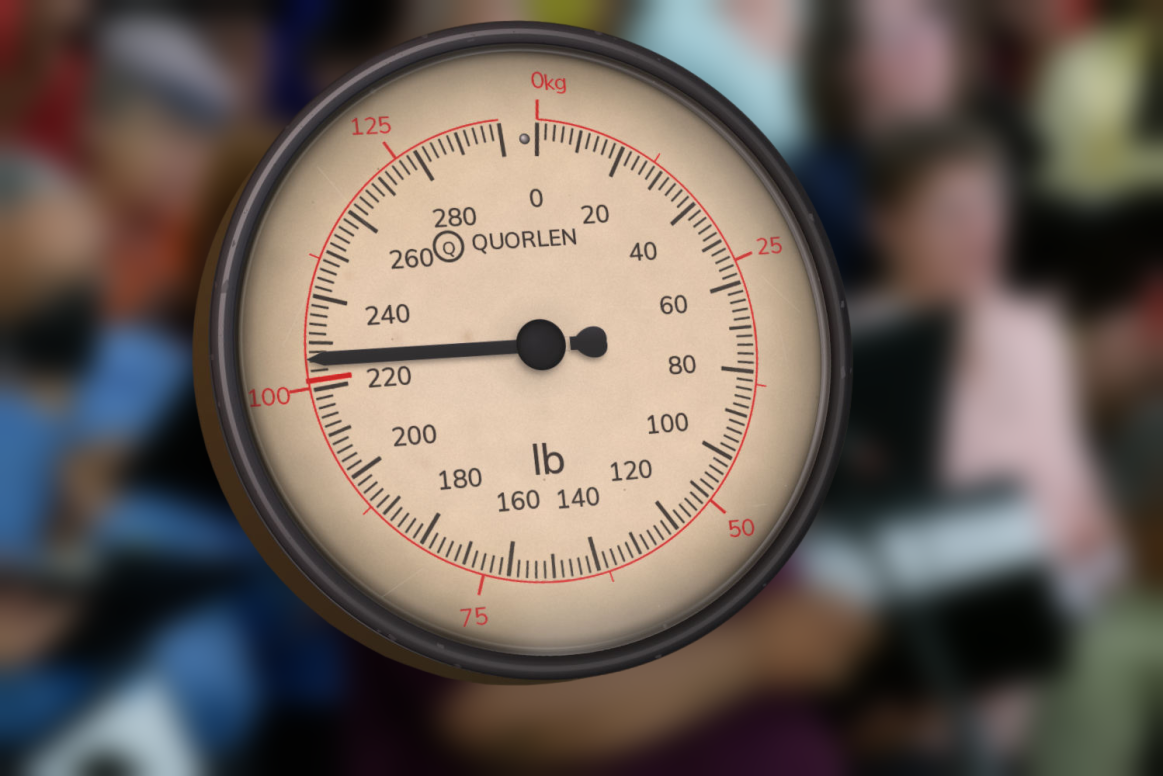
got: 226 lb
